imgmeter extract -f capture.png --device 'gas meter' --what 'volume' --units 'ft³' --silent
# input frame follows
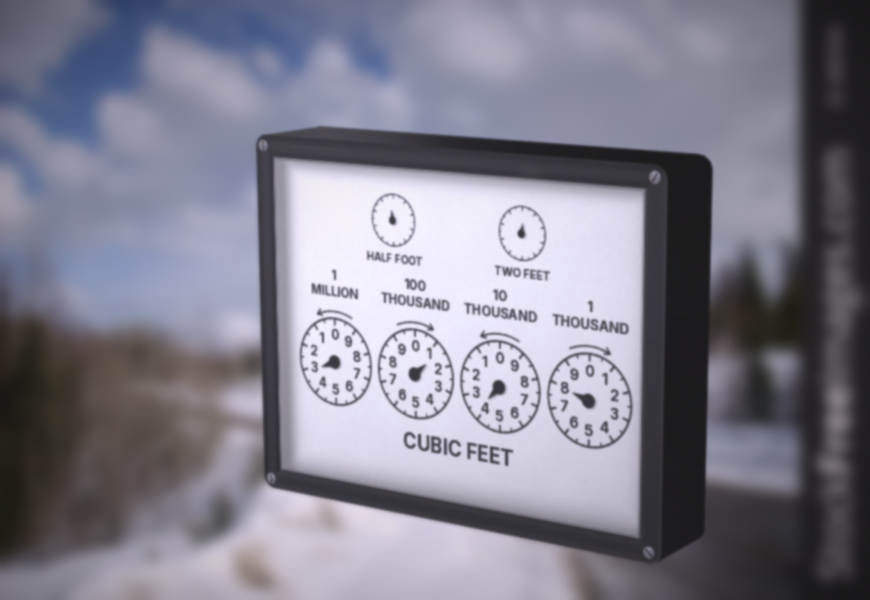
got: 313800 ft³
